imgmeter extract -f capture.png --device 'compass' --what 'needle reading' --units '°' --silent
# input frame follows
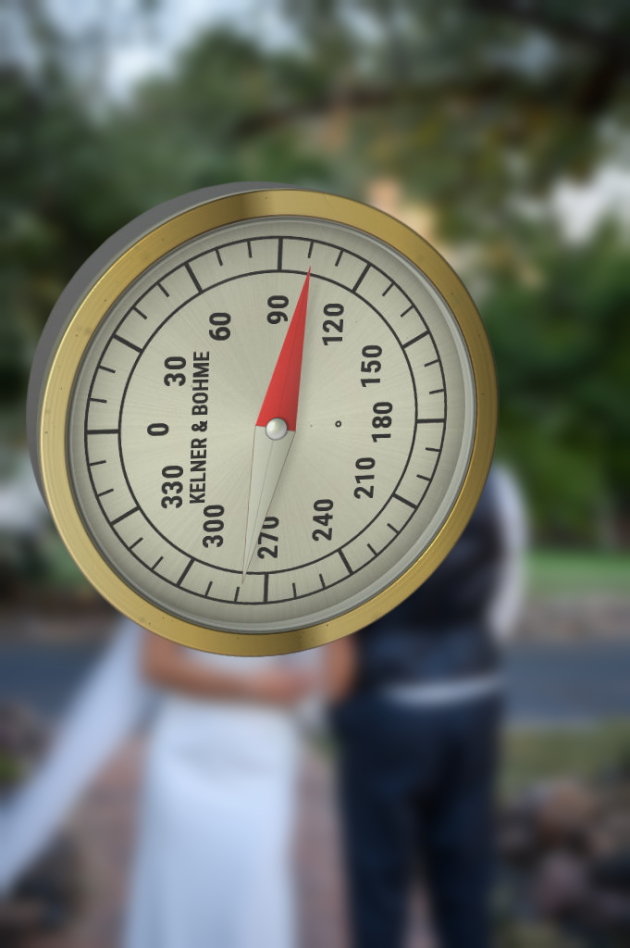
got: 100 °
